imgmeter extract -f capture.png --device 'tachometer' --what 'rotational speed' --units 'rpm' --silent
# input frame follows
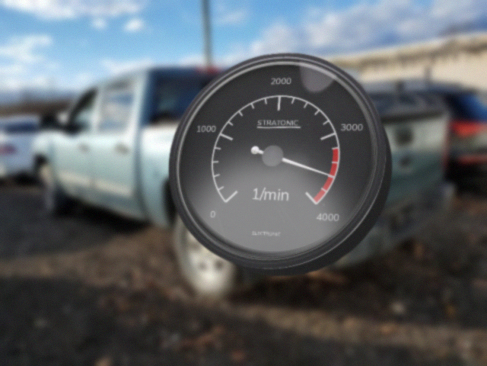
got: 3600 rpm
